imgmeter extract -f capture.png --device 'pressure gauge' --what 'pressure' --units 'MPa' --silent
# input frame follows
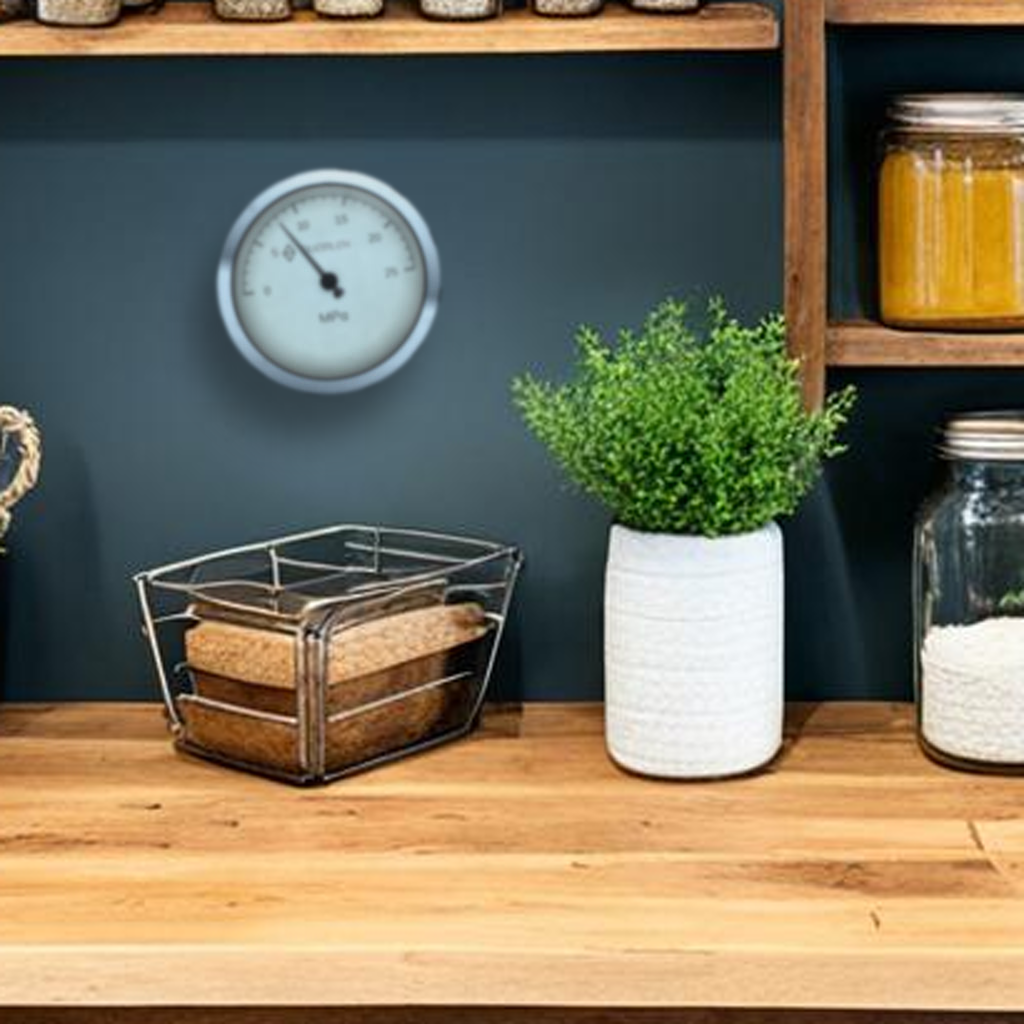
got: 8 MPa
